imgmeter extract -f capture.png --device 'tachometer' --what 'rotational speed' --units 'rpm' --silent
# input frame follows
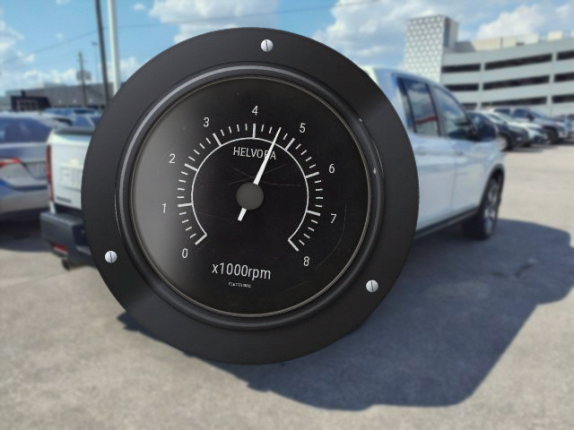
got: 4600 rpm
